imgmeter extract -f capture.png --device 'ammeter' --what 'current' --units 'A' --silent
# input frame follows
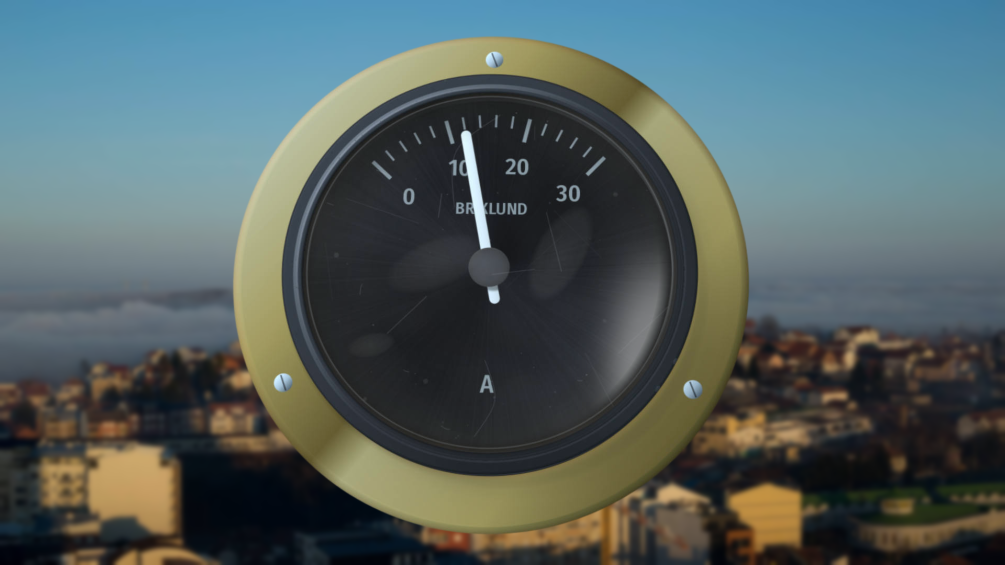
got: 12 A
